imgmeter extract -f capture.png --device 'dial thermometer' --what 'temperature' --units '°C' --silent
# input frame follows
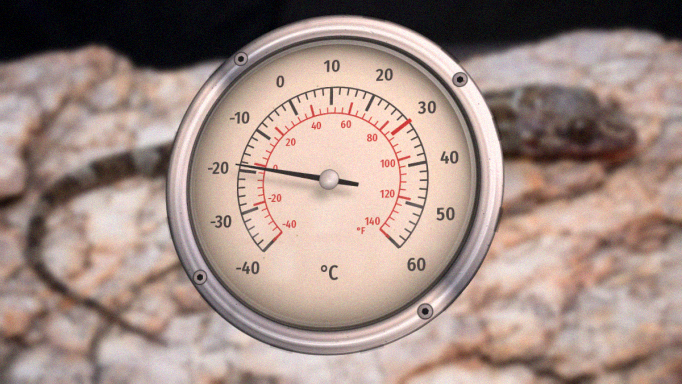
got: -19 °C
